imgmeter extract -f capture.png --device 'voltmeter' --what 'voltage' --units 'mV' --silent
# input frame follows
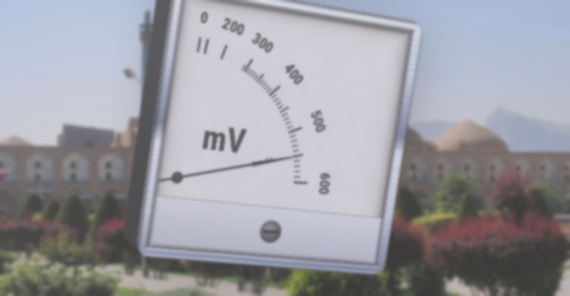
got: 550 mV
